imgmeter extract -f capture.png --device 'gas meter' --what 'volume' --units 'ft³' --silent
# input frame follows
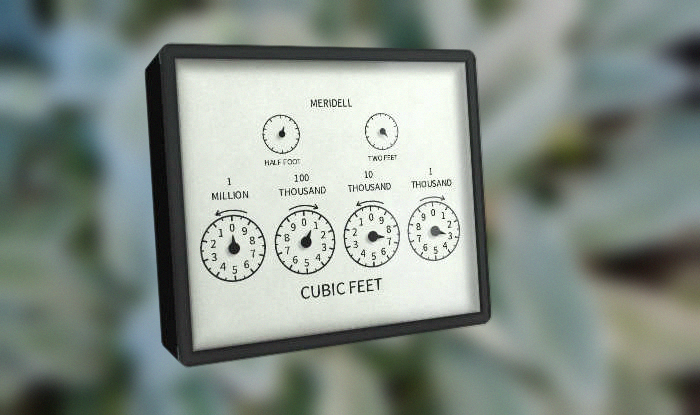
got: 7300 ft³
